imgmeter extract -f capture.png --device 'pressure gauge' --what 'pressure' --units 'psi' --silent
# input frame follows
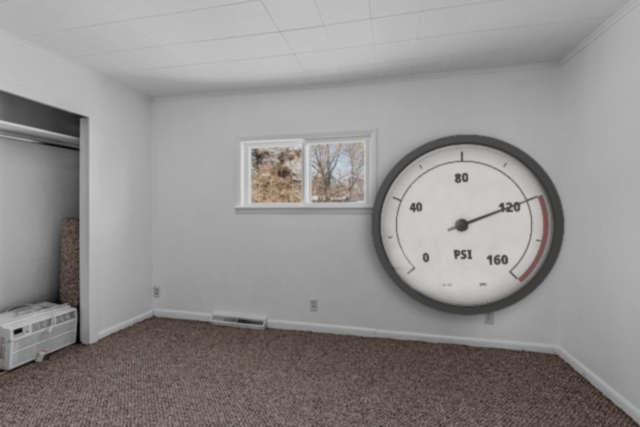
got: 120 psi
